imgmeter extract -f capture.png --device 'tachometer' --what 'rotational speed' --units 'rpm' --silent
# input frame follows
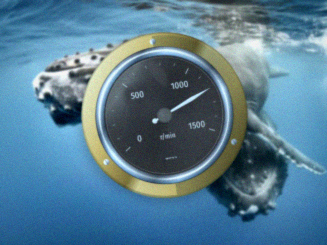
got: 1200 rpm
